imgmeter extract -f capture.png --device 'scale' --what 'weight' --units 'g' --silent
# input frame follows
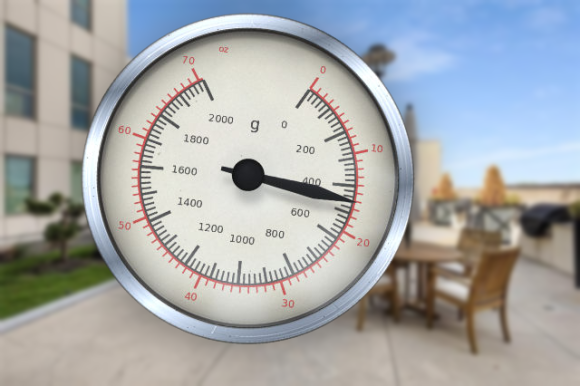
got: 460 g
